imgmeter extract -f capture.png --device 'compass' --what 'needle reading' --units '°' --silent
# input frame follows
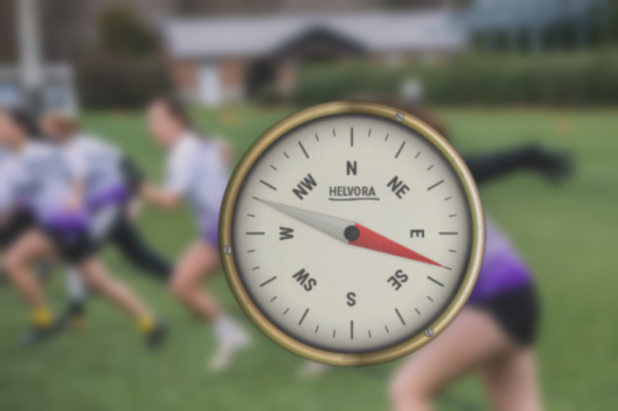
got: 110 °
